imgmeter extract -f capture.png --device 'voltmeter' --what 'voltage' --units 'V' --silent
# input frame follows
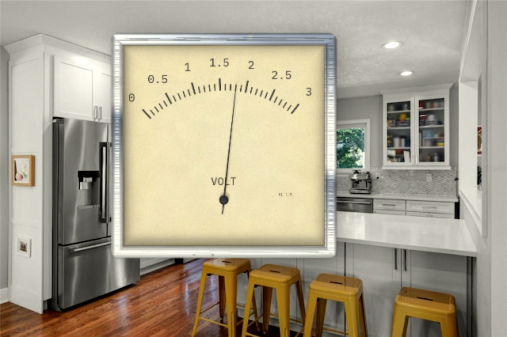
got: 1.8 V
